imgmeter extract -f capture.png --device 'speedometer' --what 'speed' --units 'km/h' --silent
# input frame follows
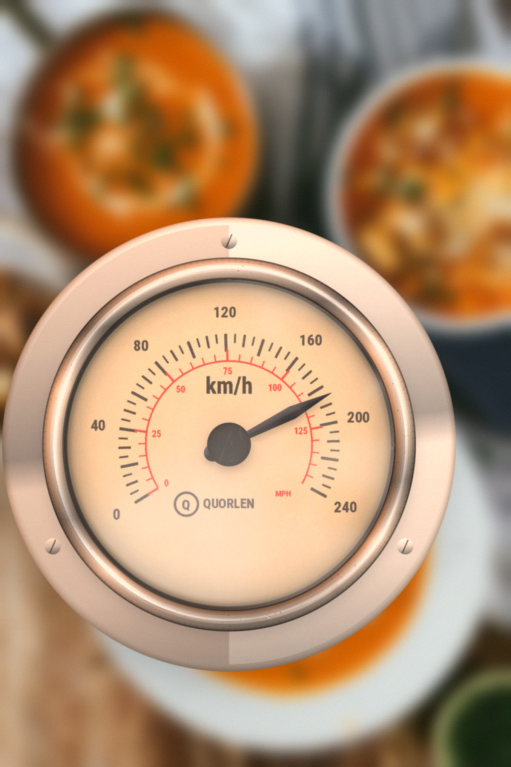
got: 185 km/h
